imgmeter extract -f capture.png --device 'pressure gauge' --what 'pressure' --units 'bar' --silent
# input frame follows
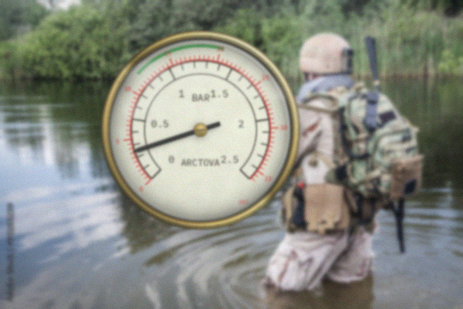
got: 0.25 bar
